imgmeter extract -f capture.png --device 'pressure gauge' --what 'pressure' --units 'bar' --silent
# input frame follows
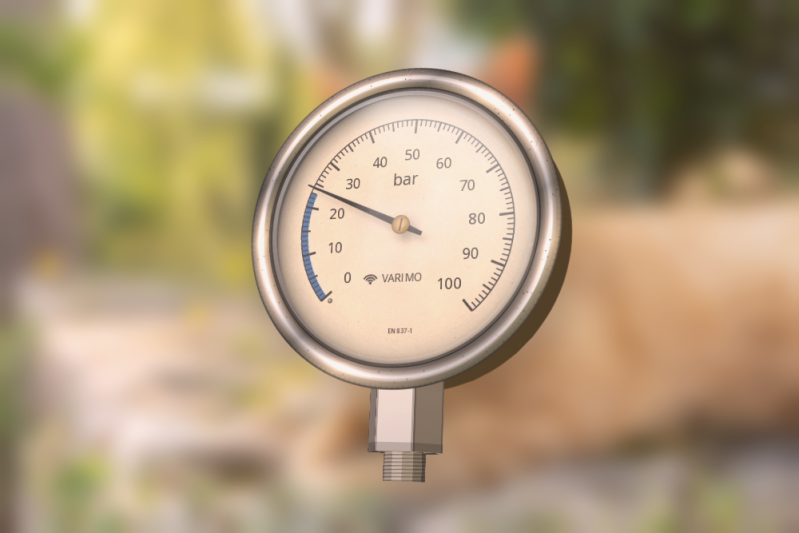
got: 24 bar
